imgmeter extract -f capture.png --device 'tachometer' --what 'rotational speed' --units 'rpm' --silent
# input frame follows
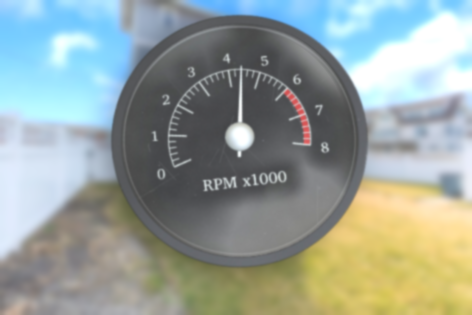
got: 4400 rpm
